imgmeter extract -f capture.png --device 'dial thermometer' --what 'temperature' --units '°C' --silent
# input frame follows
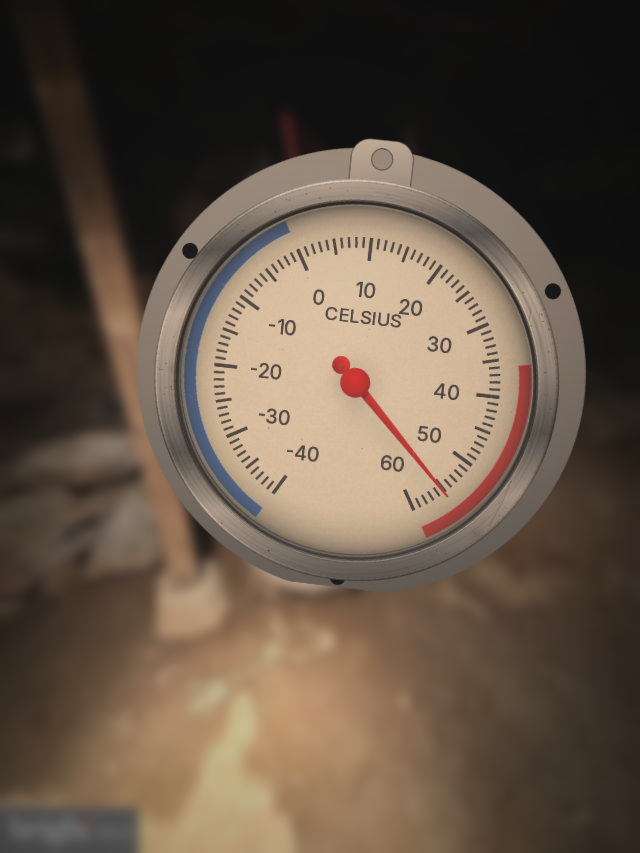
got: 55 °C
